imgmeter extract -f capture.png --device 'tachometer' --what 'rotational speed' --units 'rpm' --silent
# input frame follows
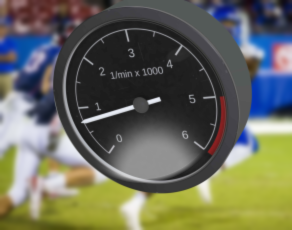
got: 750 rpm
